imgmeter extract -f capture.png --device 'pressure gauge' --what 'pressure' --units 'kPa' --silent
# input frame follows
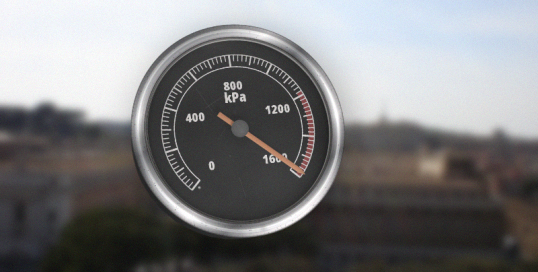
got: 1580 kPa
